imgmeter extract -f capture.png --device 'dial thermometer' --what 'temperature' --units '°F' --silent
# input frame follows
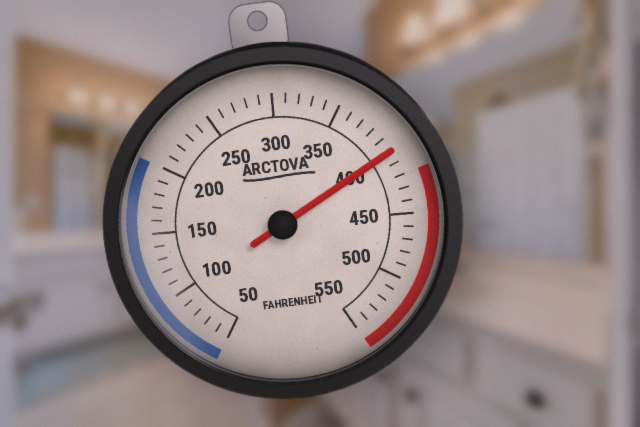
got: 400 °F
